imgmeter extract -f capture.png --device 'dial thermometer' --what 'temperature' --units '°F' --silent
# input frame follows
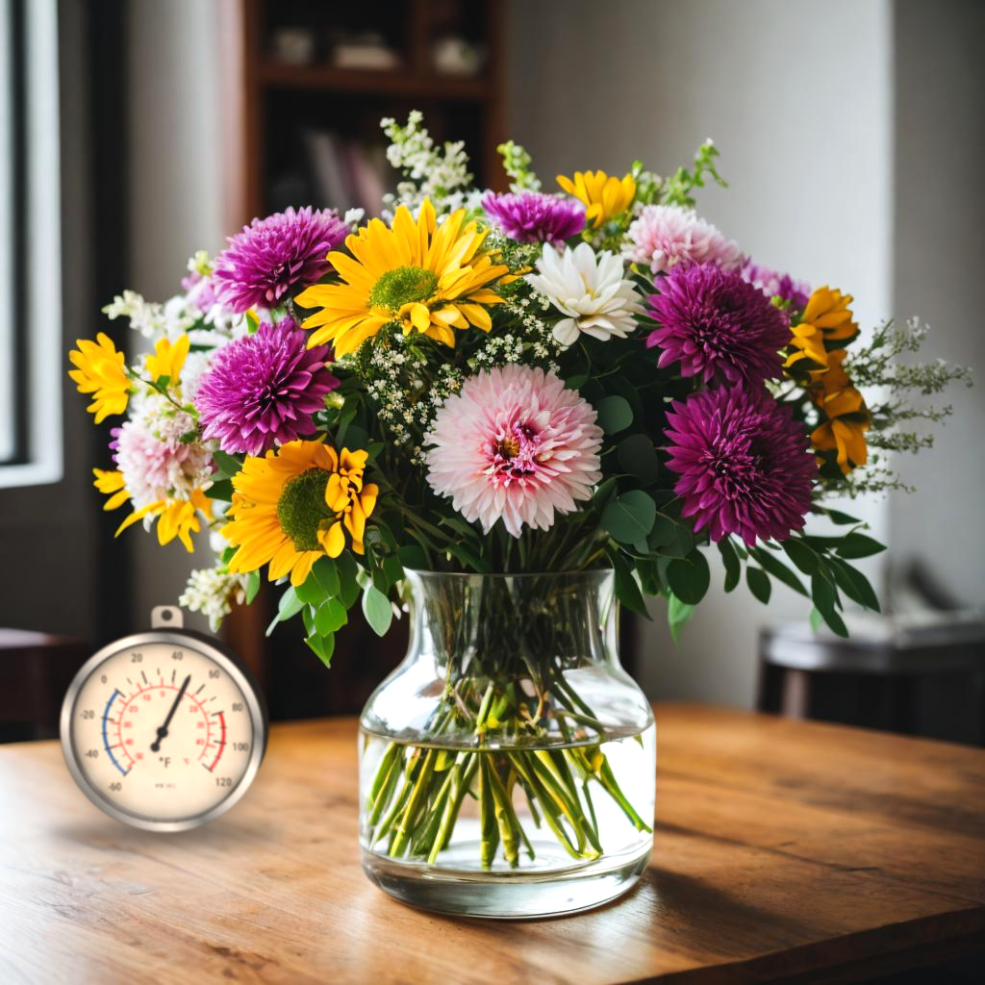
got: 50 °F
